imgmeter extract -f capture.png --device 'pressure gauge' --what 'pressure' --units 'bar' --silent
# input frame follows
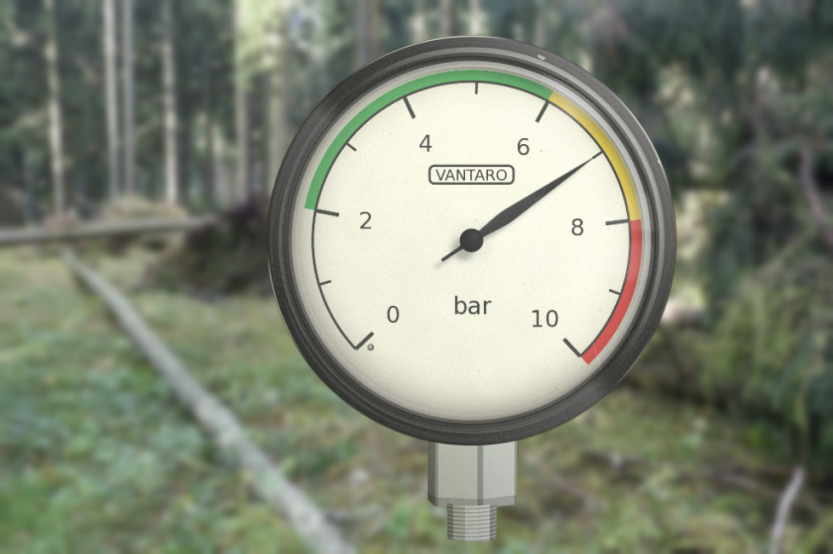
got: 7 bar
